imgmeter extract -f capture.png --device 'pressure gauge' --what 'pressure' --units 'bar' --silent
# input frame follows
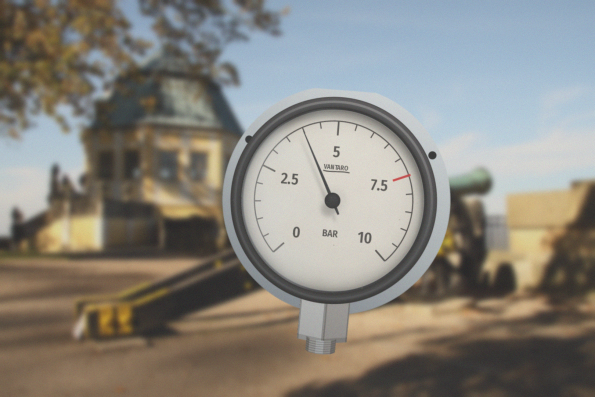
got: 4 bar
